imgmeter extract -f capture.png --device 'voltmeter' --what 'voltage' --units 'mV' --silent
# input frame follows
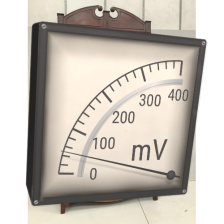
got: 50 mV
